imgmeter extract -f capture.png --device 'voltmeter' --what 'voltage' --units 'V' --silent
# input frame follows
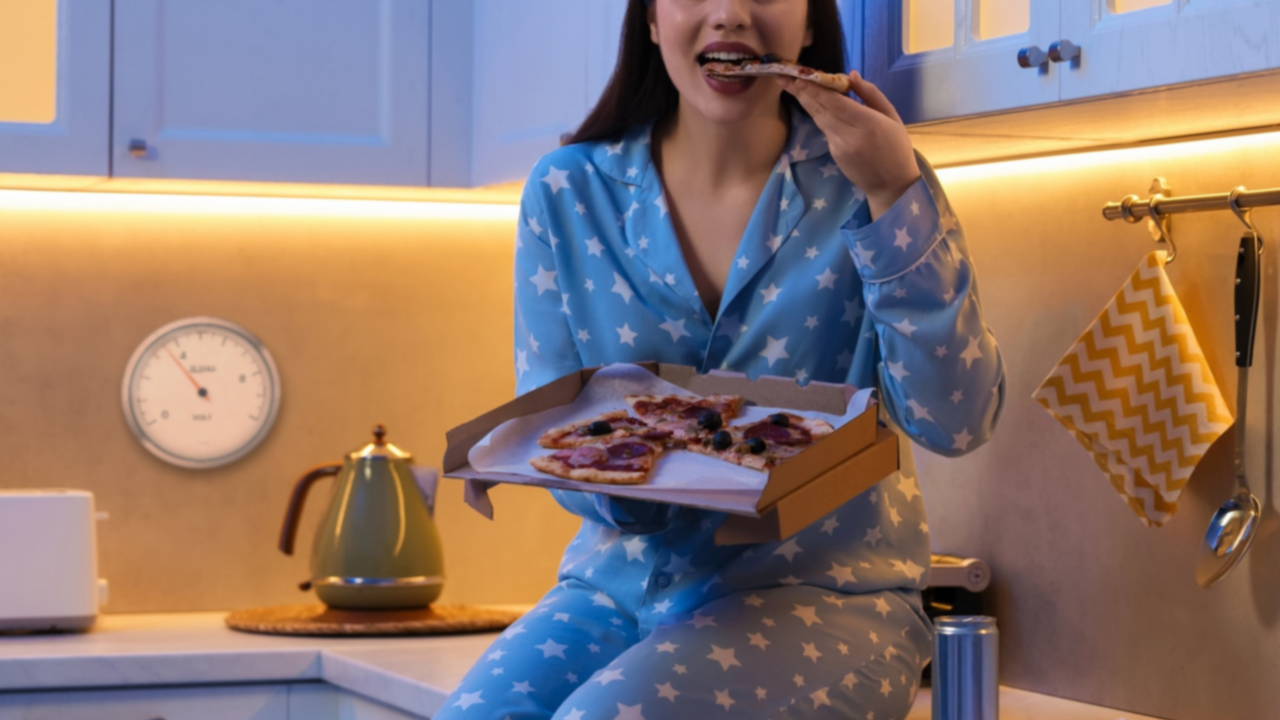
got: 3.5 V
